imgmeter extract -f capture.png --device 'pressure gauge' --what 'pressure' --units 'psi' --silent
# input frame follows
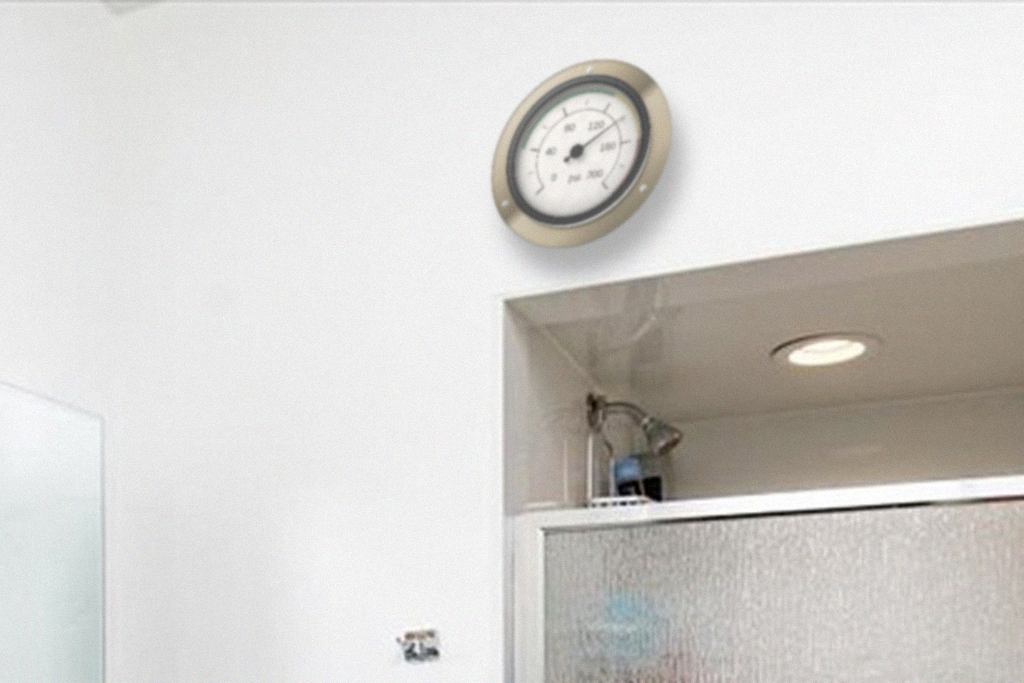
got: 140 psi
